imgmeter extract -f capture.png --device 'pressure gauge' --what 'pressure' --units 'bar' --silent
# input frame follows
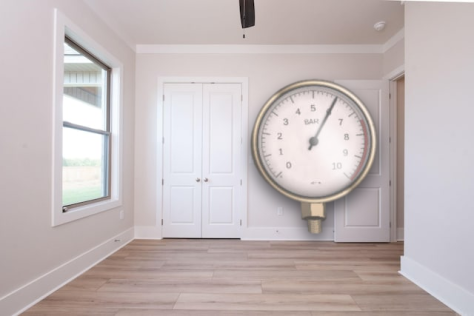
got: 6 bar
